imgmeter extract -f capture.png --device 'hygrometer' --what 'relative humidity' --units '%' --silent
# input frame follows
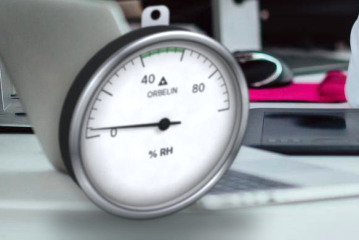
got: 4 %
